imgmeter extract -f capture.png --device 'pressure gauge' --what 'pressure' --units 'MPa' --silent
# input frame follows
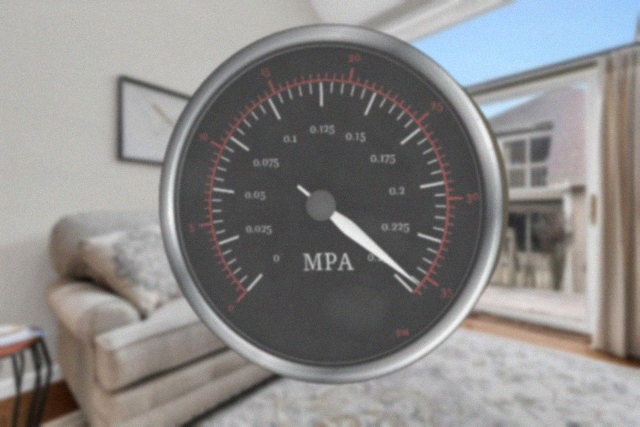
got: 0.245 MPa
